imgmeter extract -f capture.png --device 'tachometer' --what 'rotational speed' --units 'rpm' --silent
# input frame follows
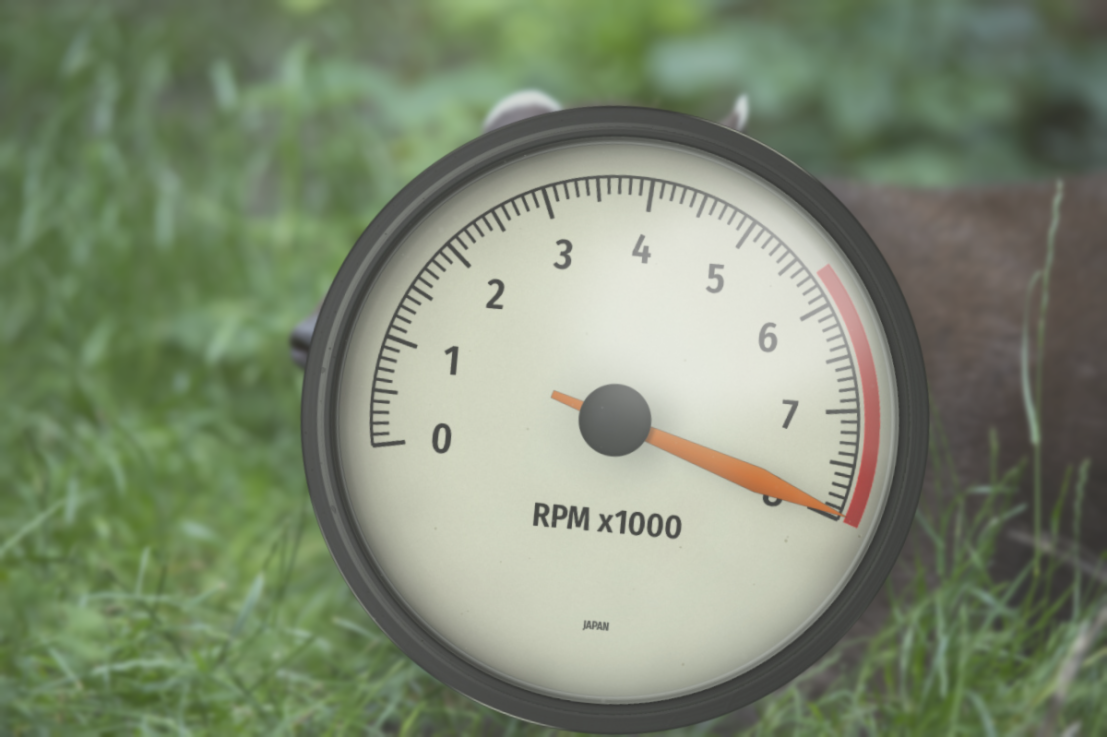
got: 7950 rpm
